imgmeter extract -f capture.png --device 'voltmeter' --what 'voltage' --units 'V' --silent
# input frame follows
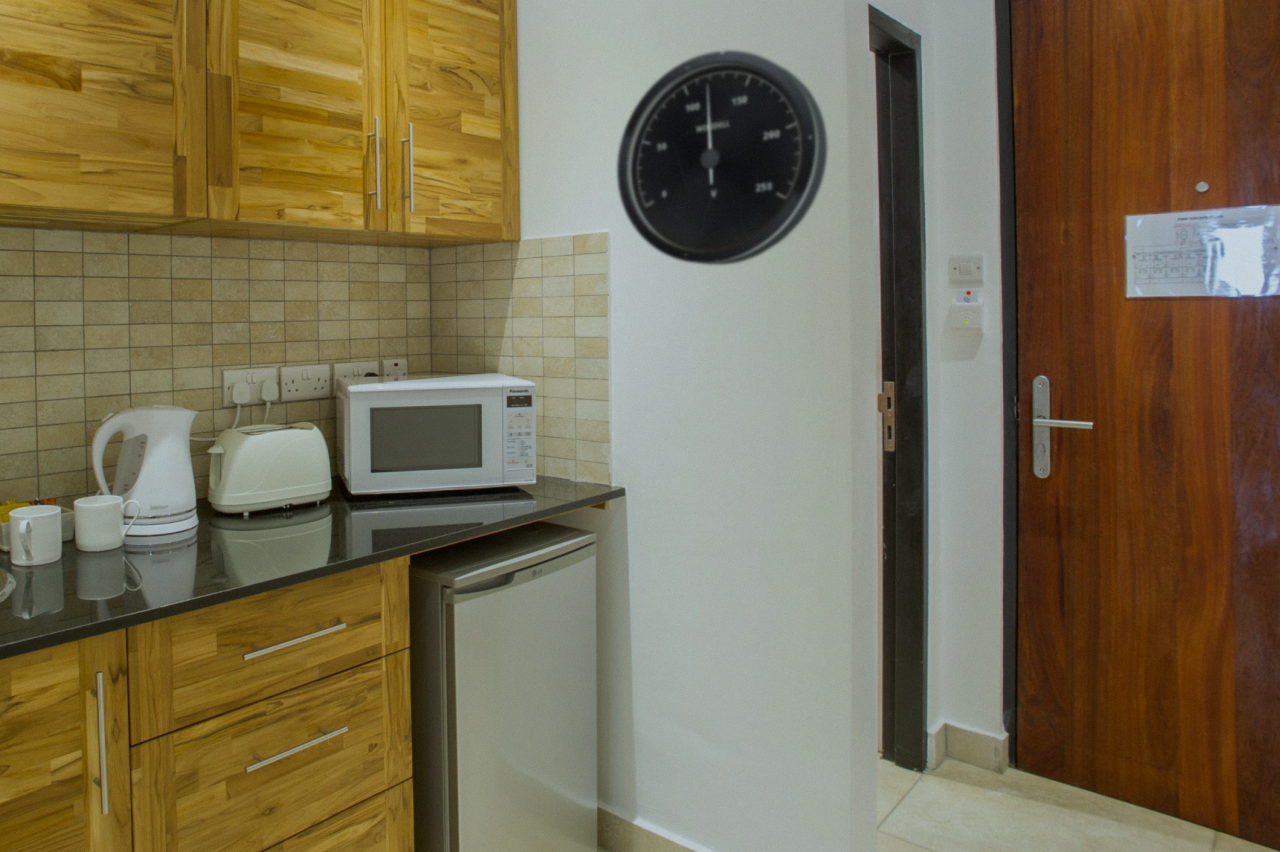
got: 120 V
